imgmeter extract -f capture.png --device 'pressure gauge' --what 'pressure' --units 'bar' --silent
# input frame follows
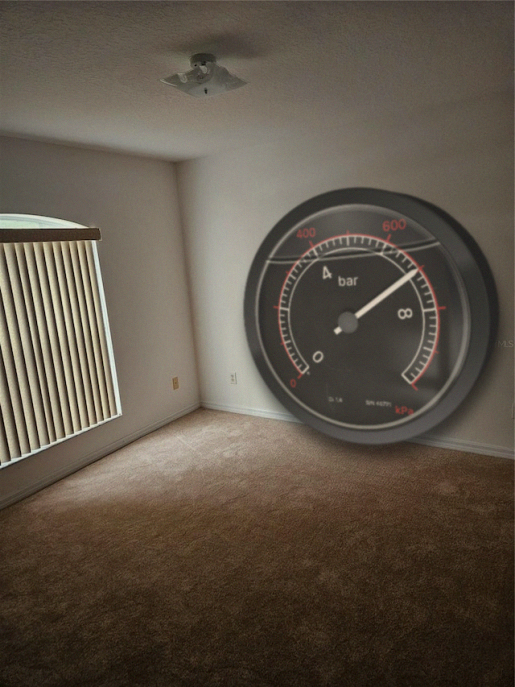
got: 7 bar
